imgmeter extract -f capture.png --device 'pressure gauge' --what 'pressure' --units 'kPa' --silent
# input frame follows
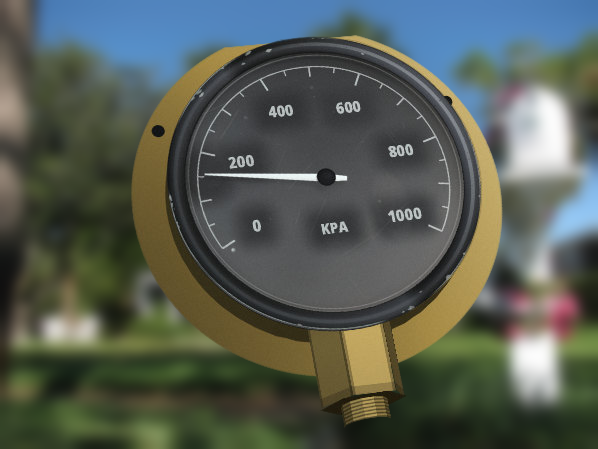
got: 150 kPa
